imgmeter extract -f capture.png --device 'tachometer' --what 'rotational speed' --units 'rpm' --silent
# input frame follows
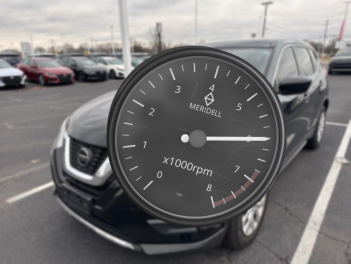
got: 6000 rpm
